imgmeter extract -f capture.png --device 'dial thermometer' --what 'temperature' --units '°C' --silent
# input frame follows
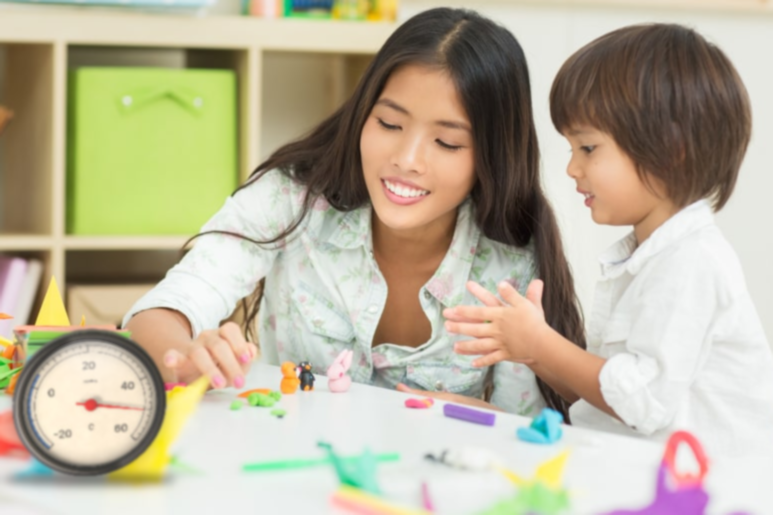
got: 50 °C
